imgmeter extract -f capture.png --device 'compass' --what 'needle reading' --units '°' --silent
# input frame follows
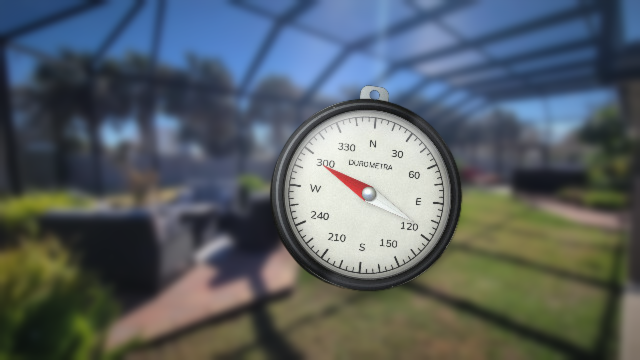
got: 295 °
